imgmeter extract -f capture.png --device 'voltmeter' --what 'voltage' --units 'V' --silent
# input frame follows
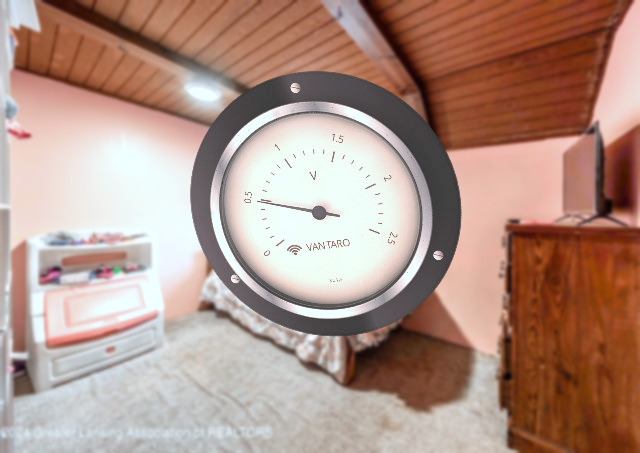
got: 0.5 V
